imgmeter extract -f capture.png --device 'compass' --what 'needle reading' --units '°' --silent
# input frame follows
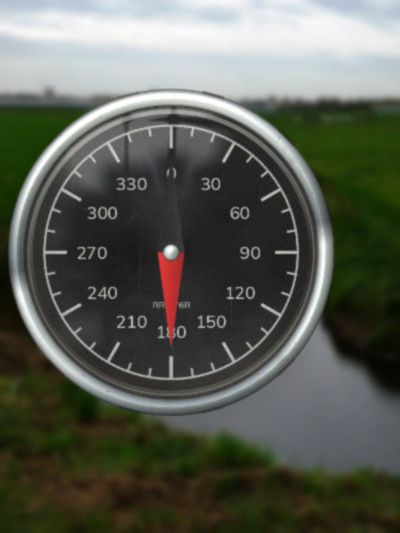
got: 180 °
